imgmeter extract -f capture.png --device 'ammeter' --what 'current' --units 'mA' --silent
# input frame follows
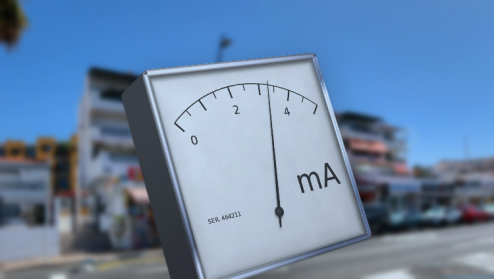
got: 3.25 mA
